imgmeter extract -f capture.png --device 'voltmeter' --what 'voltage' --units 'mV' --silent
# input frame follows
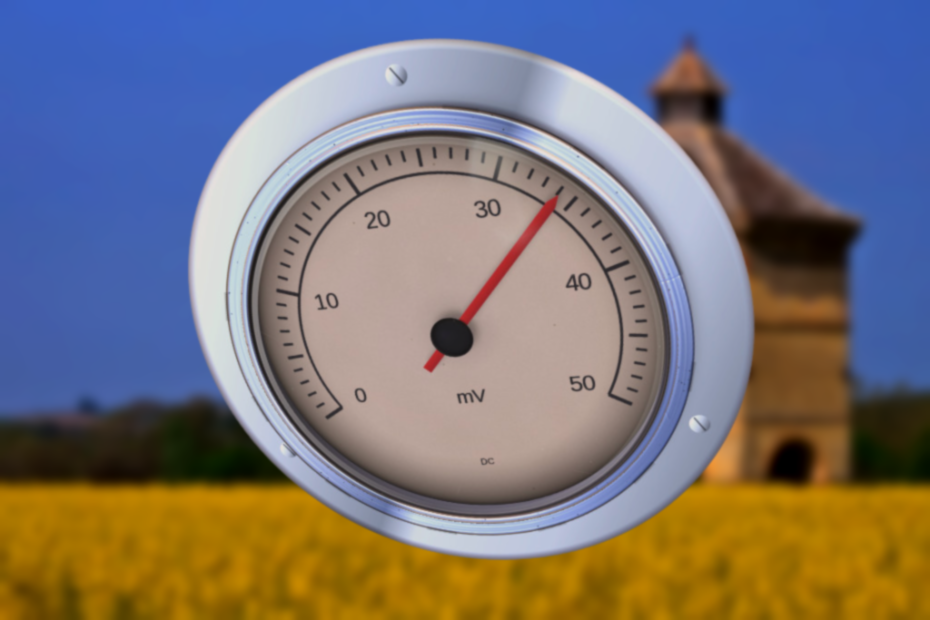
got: 34 mV
